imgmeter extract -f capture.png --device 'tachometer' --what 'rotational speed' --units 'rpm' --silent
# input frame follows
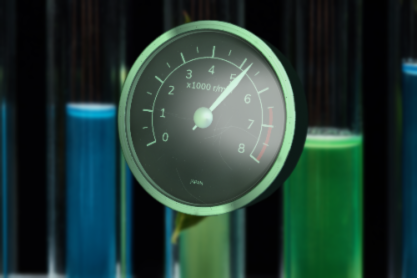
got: 5250 rpm
